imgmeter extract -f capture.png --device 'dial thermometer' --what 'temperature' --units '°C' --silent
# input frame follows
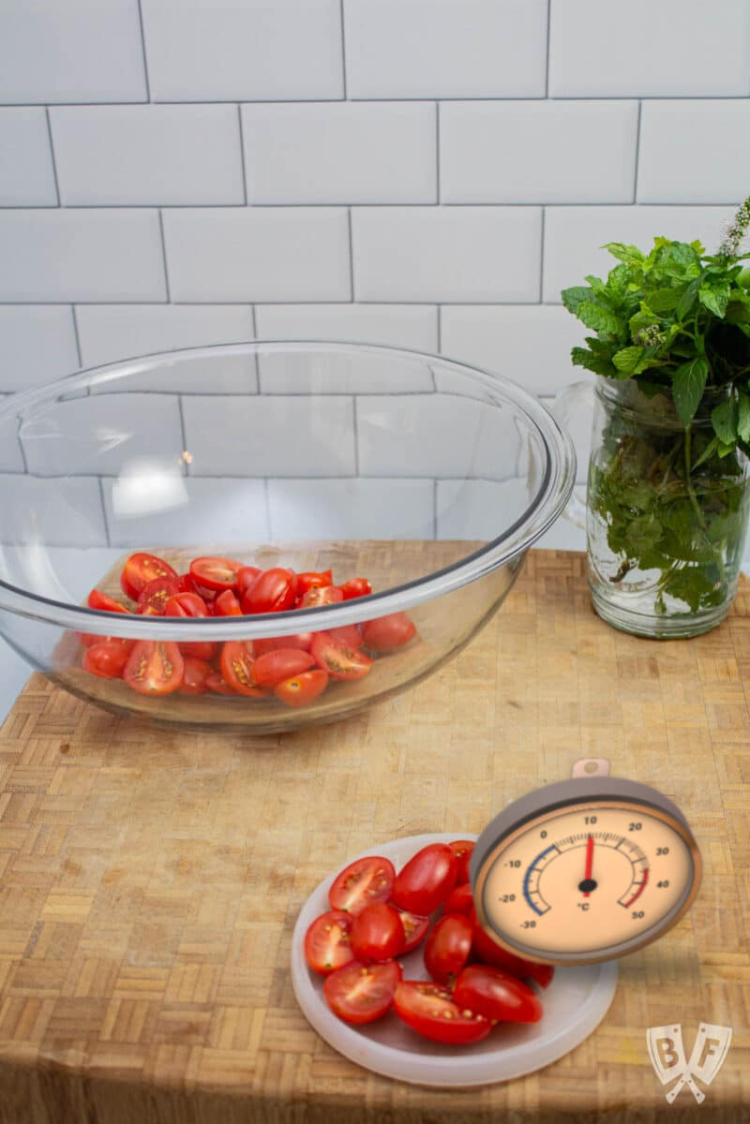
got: 10 °C
